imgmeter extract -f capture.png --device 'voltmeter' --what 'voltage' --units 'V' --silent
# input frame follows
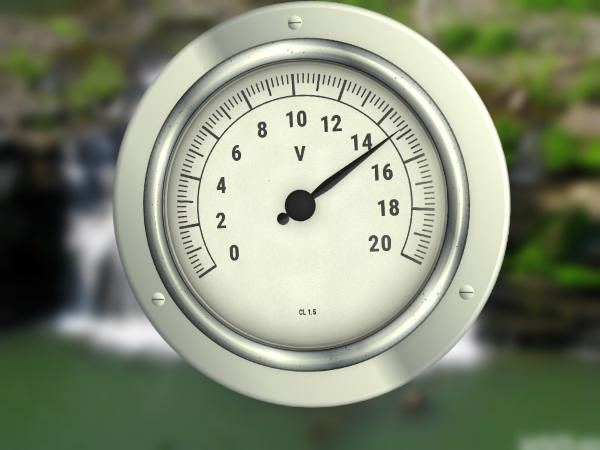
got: 14.8 V
